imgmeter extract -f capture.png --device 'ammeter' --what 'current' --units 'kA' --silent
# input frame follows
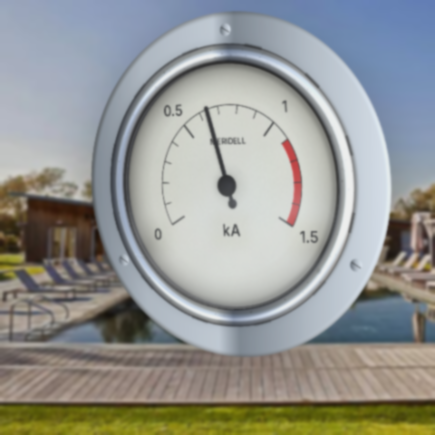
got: 0.65 kA
